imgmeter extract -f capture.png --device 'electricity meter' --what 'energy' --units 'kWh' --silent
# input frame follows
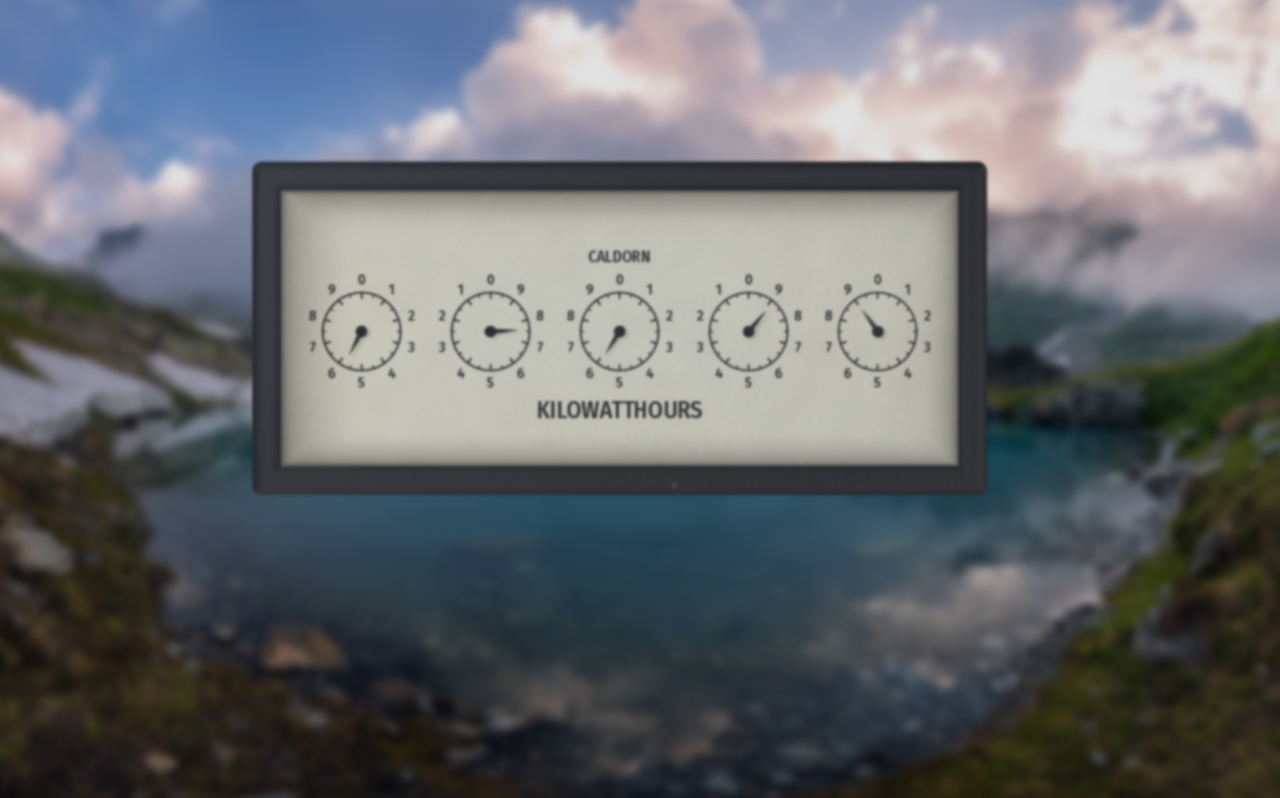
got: 57589 kWh
